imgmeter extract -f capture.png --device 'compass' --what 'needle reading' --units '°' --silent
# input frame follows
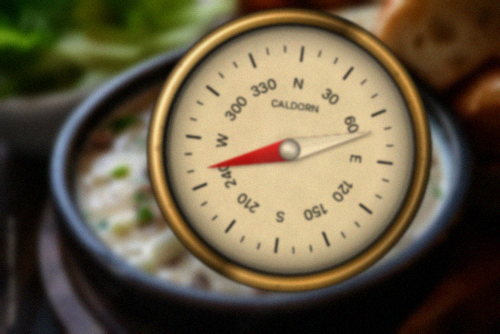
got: 250 °
